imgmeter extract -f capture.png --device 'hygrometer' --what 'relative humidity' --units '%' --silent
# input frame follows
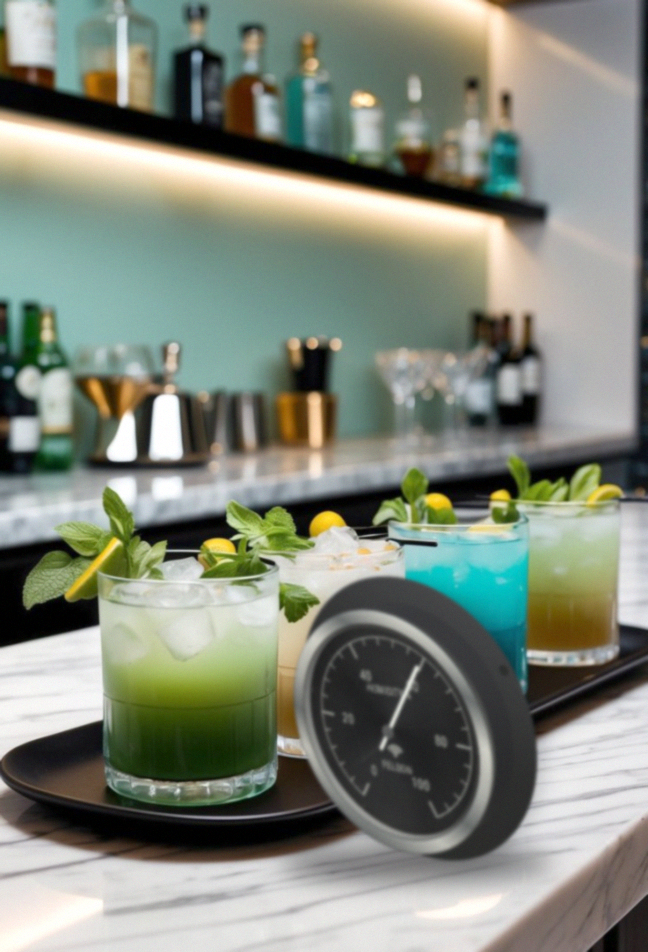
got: 60 %
